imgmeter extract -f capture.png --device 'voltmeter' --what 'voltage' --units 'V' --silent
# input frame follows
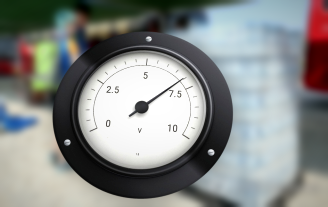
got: 7 V
